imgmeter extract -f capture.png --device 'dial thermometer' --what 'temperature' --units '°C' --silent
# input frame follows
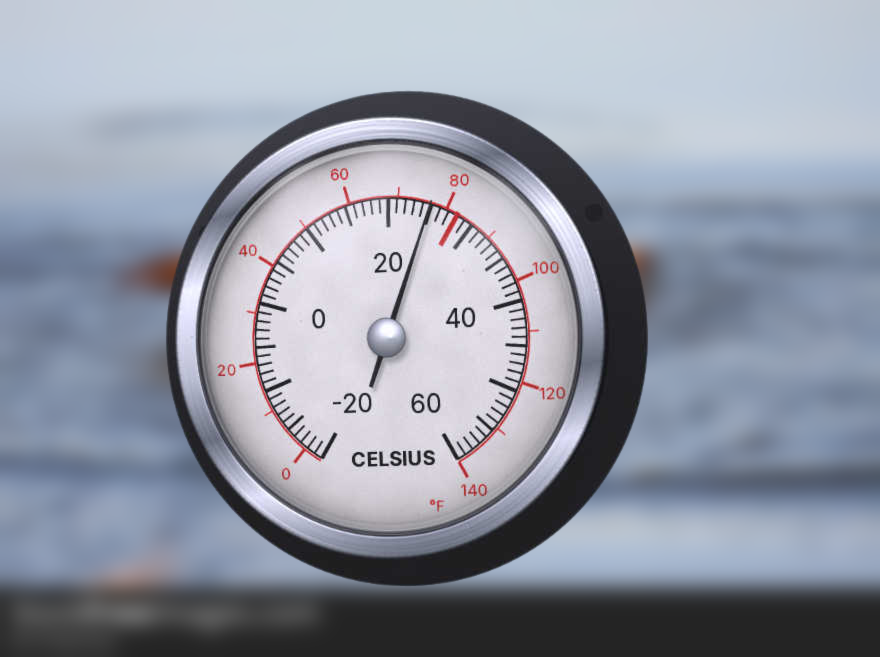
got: 25 °C
